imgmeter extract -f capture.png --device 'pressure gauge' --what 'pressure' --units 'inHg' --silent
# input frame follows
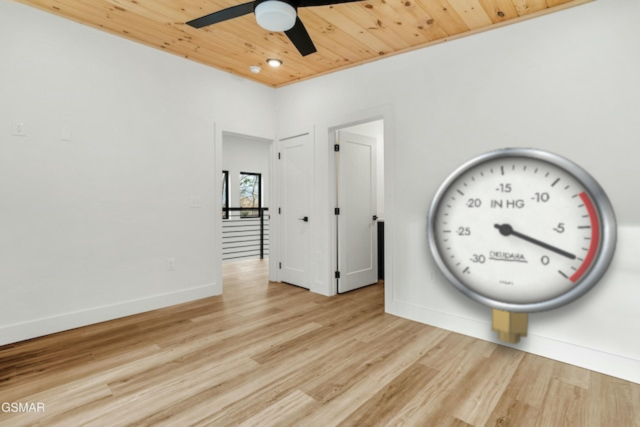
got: -2 inHg
